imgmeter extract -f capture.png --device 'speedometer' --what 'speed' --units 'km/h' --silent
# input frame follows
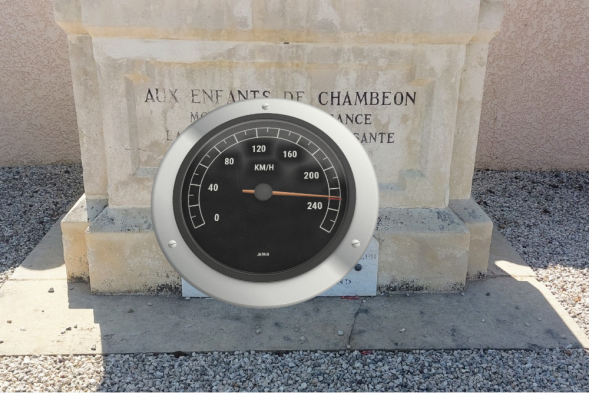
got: 230 km/h
